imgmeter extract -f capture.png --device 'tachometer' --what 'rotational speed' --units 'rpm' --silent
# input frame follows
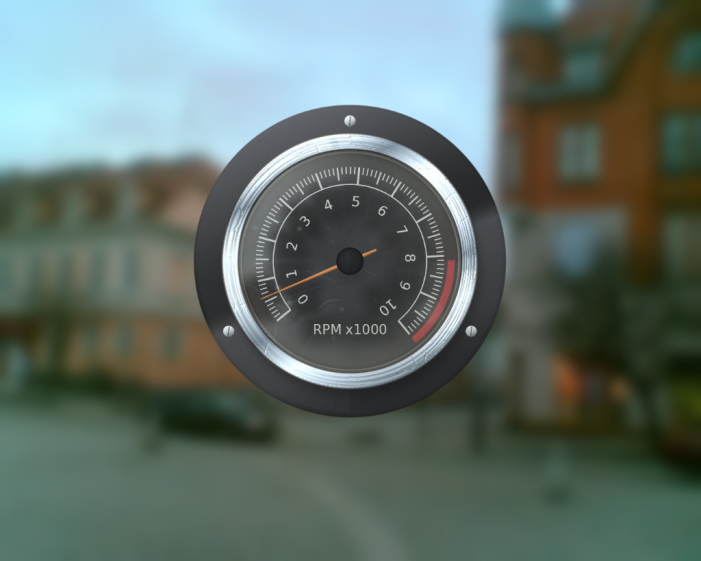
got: 600 rpm
